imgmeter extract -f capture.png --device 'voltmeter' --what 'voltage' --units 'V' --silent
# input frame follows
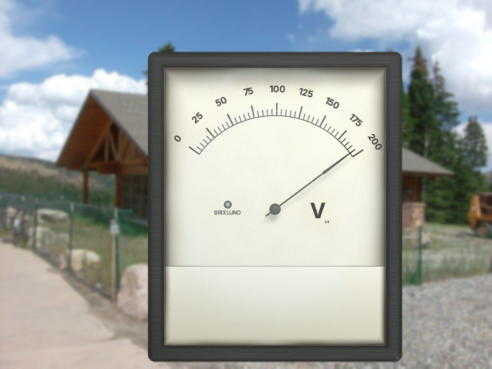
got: 195 V
